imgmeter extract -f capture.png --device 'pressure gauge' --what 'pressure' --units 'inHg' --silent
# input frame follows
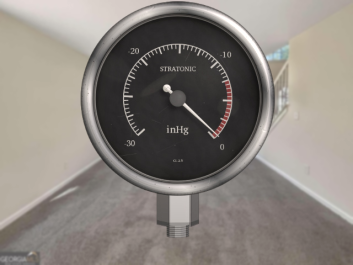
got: -0.5 inHg
